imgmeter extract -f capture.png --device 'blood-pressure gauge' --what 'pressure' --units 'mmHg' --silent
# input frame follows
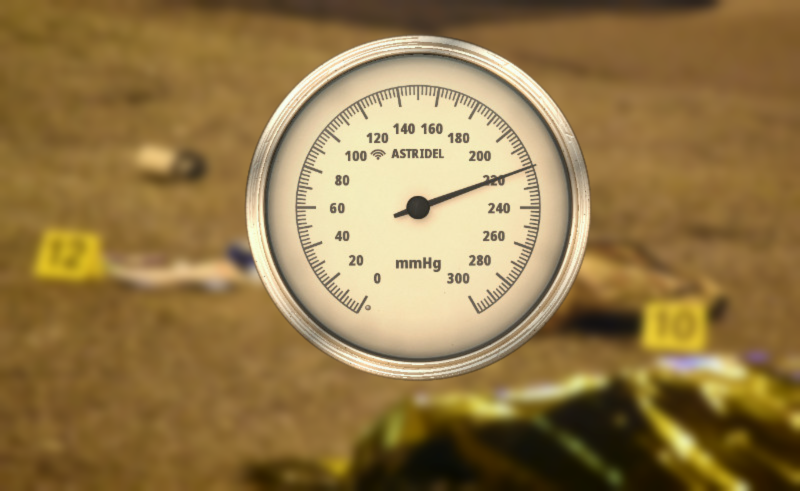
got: 220 mmHg
